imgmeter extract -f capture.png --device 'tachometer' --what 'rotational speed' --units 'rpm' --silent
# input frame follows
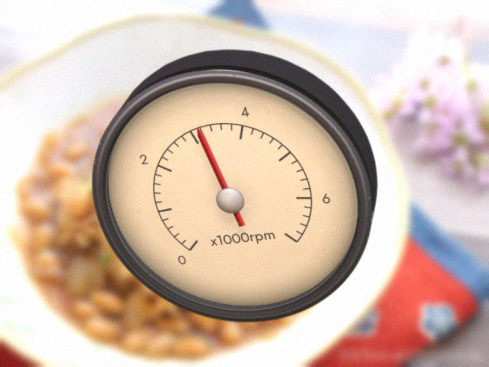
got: 3200 rpm
